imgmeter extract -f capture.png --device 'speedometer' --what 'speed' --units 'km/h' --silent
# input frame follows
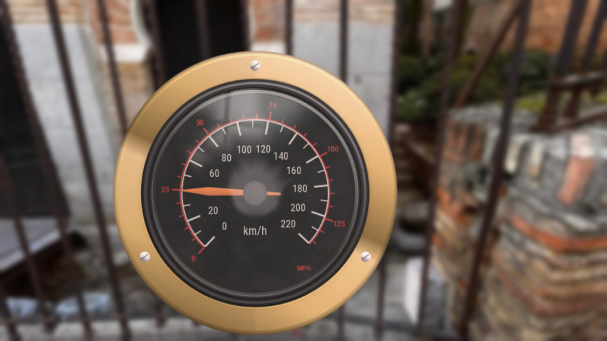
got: 40 km/h
